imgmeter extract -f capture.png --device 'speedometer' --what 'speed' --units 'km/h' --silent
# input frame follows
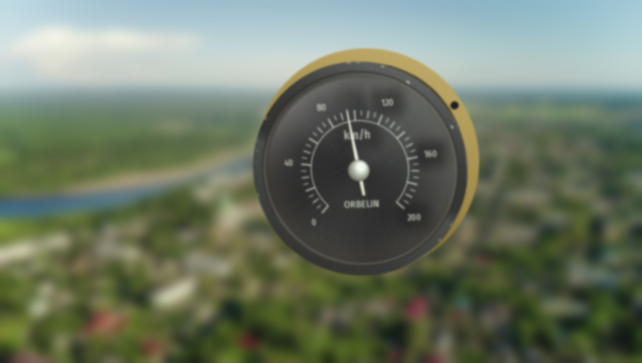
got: 95 km/h
